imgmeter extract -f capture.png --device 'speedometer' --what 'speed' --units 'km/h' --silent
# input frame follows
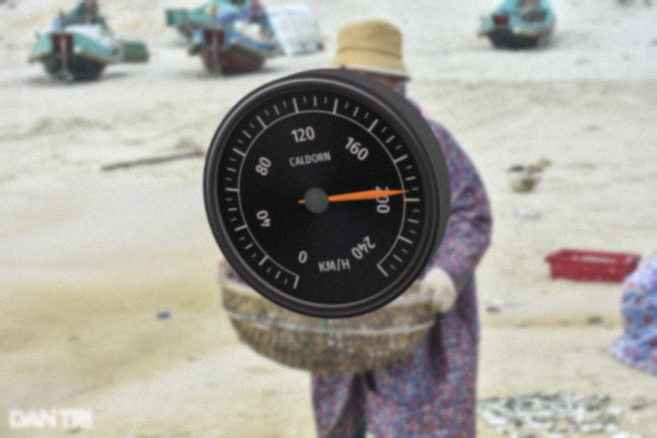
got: 195 km/h
